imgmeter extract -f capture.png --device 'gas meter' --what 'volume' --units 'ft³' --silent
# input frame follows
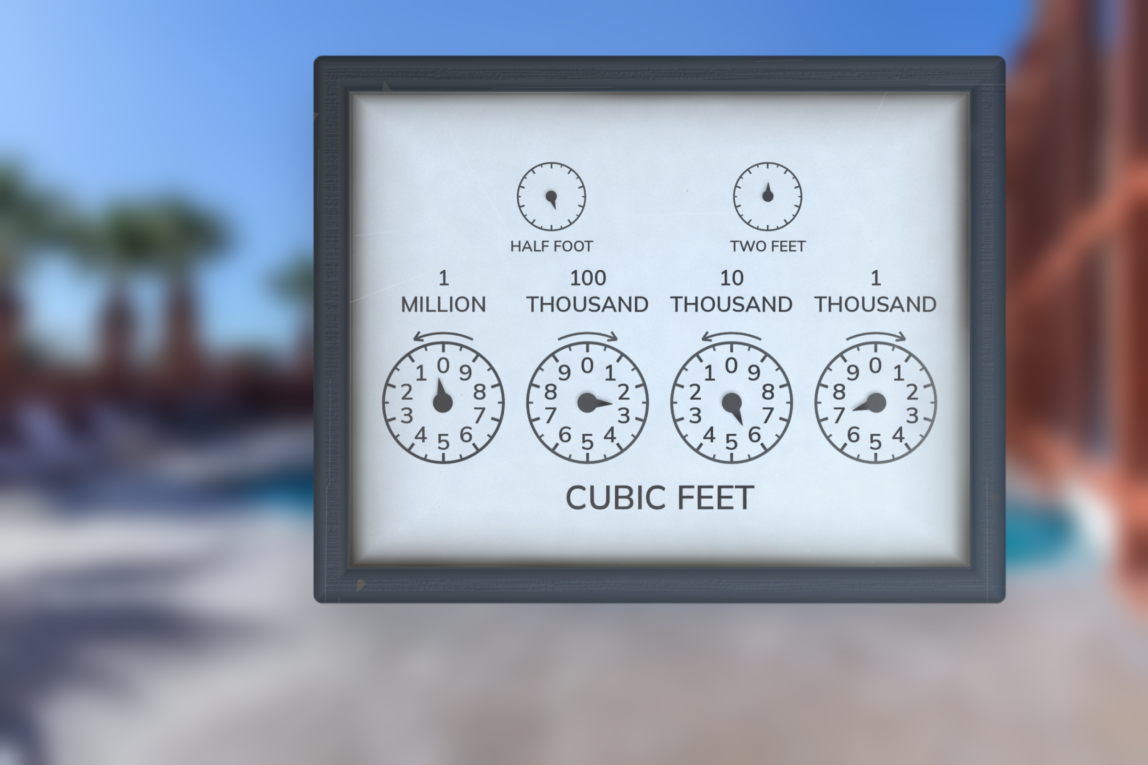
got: 25700 ft³
